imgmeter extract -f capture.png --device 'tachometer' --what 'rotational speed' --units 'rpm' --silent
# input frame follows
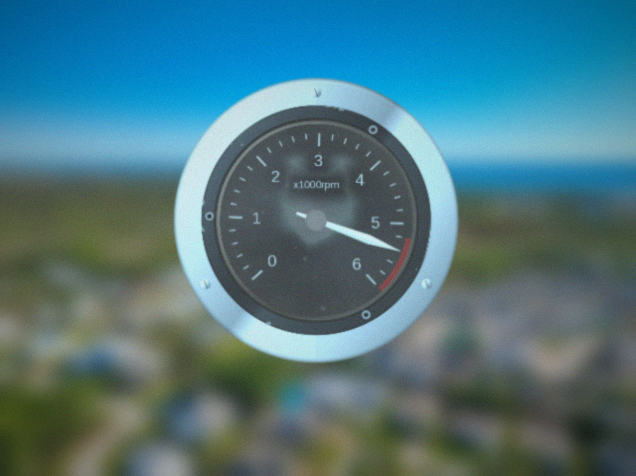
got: 5400 rpm
